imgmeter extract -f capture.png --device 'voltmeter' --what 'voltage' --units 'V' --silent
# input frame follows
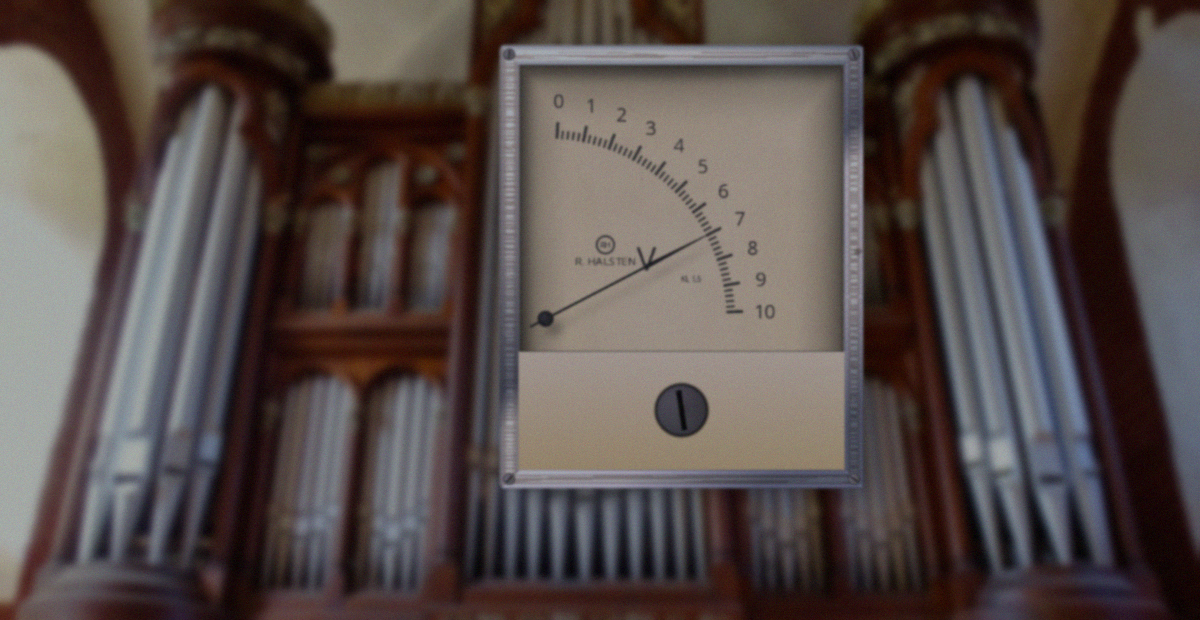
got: 7 V
